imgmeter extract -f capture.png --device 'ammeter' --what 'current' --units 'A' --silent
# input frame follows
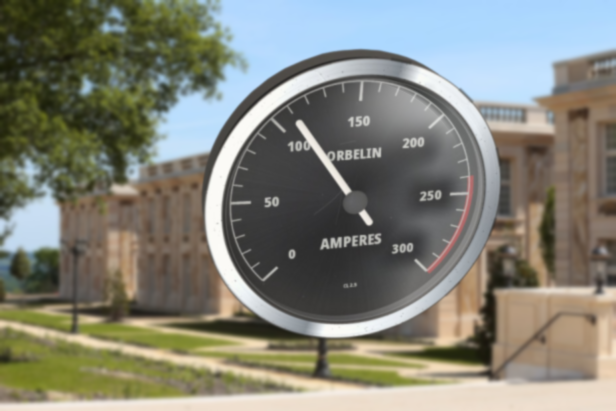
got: 110 A
